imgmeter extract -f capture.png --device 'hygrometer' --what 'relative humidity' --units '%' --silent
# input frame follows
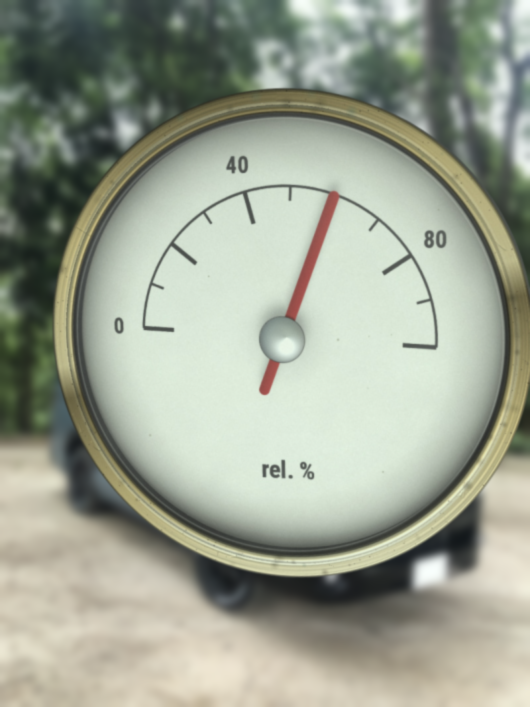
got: 60 %
